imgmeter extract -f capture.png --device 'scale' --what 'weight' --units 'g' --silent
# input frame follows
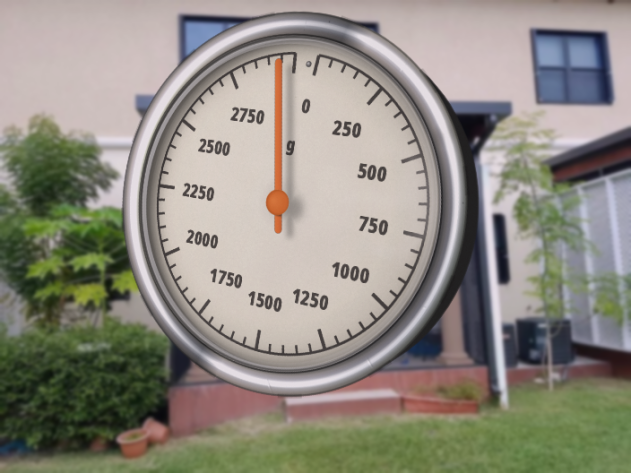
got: 2950 g
